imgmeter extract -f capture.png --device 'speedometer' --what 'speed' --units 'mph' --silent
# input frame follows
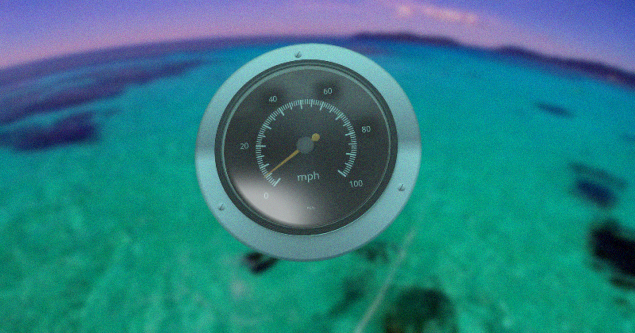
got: 5 mph
